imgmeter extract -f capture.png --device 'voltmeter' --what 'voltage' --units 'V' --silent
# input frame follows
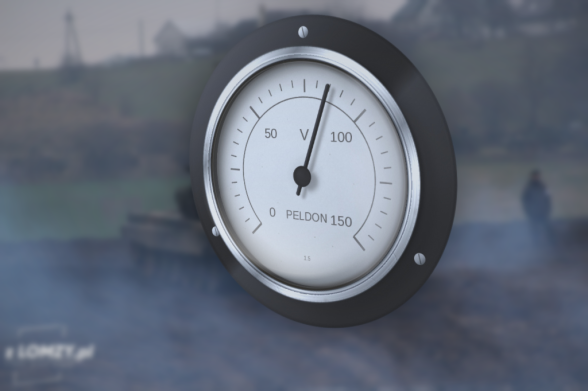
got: 85 V
